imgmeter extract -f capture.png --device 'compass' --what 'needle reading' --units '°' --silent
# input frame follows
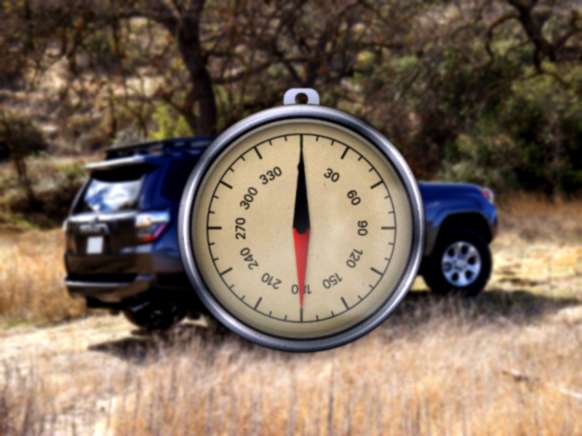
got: 180 °
